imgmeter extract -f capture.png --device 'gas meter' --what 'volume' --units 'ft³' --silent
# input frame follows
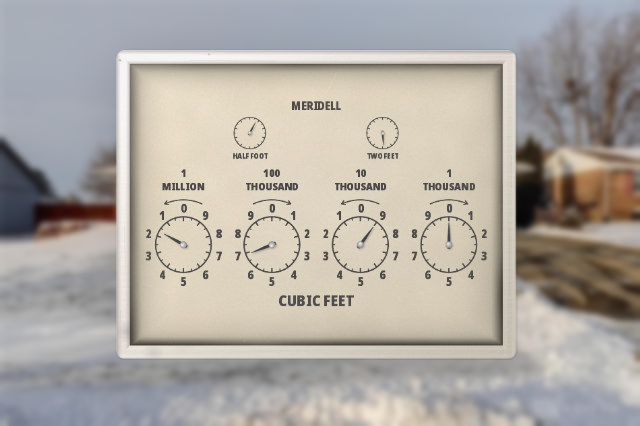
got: 169000 ft³
